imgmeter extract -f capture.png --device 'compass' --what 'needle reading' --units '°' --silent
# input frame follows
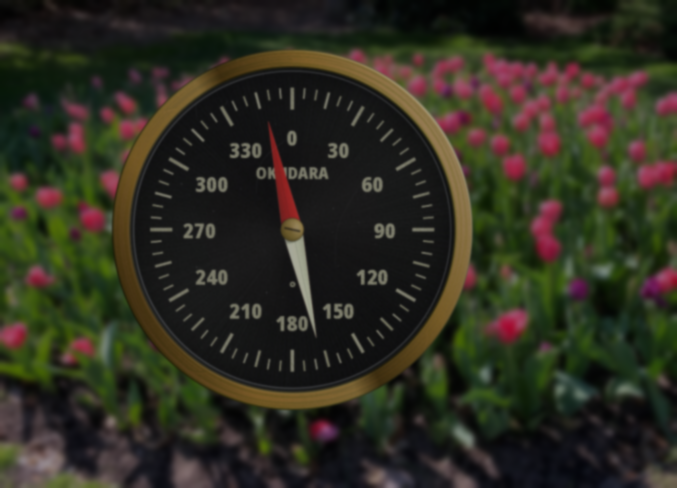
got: 347.5 °
